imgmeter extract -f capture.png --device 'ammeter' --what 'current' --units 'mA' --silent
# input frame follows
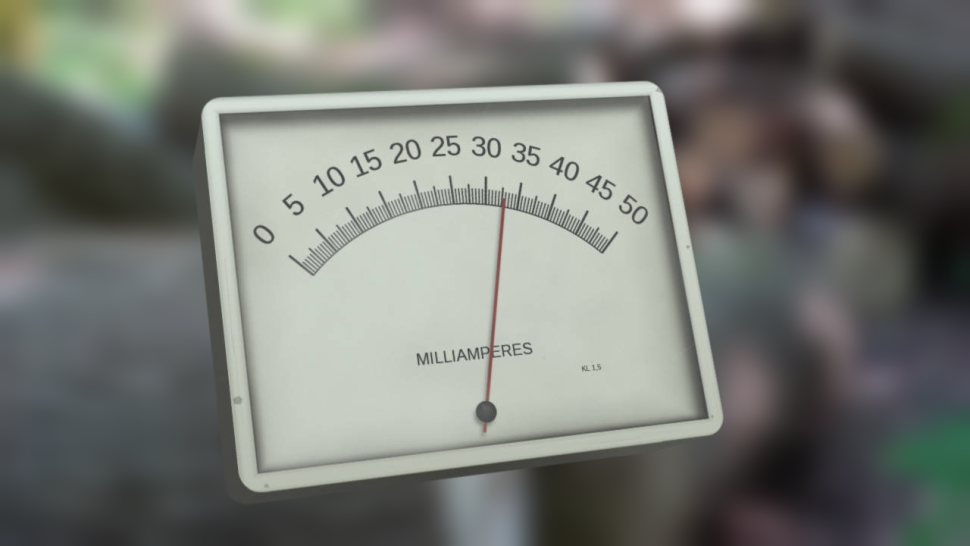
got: 32.5 mA
